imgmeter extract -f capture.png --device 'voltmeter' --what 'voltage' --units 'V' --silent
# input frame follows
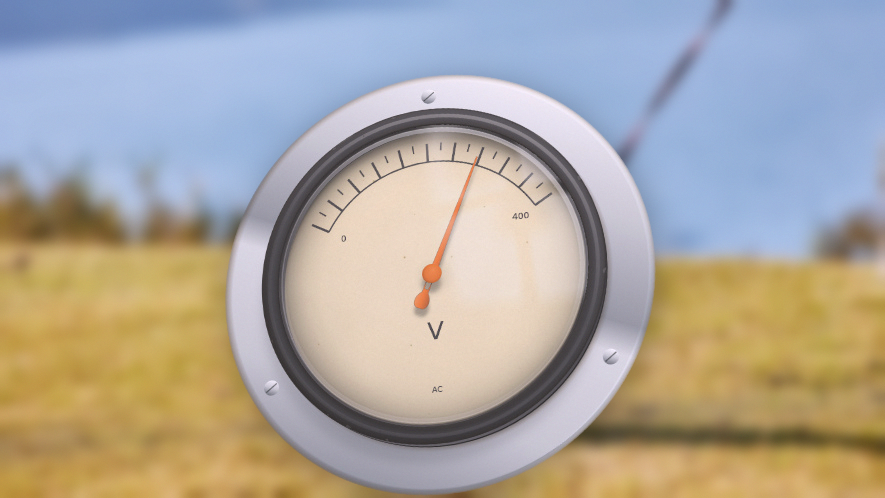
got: 280 V
